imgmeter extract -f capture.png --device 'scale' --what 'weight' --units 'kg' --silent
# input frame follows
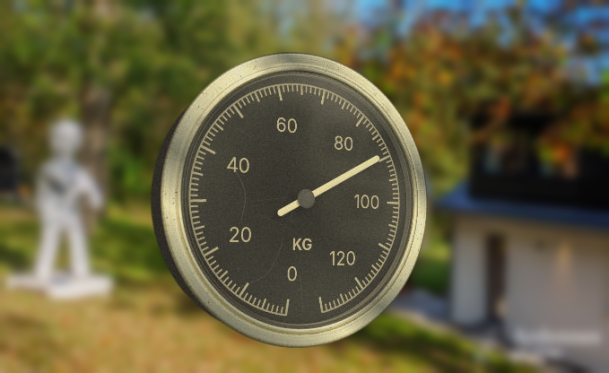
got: 89 kg
